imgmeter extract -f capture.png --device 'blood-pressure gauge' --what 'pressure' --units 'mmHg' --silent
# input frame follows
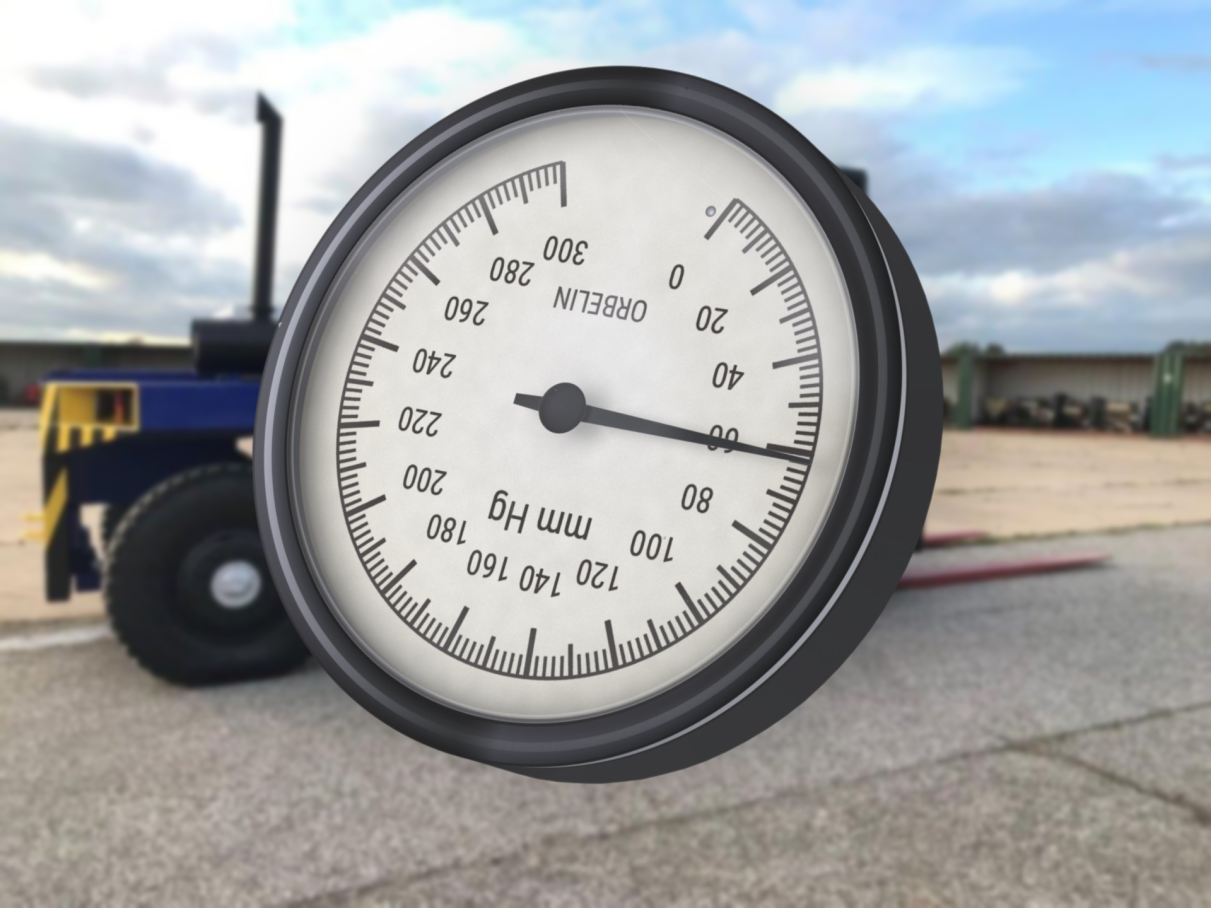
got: 62 mmHg
